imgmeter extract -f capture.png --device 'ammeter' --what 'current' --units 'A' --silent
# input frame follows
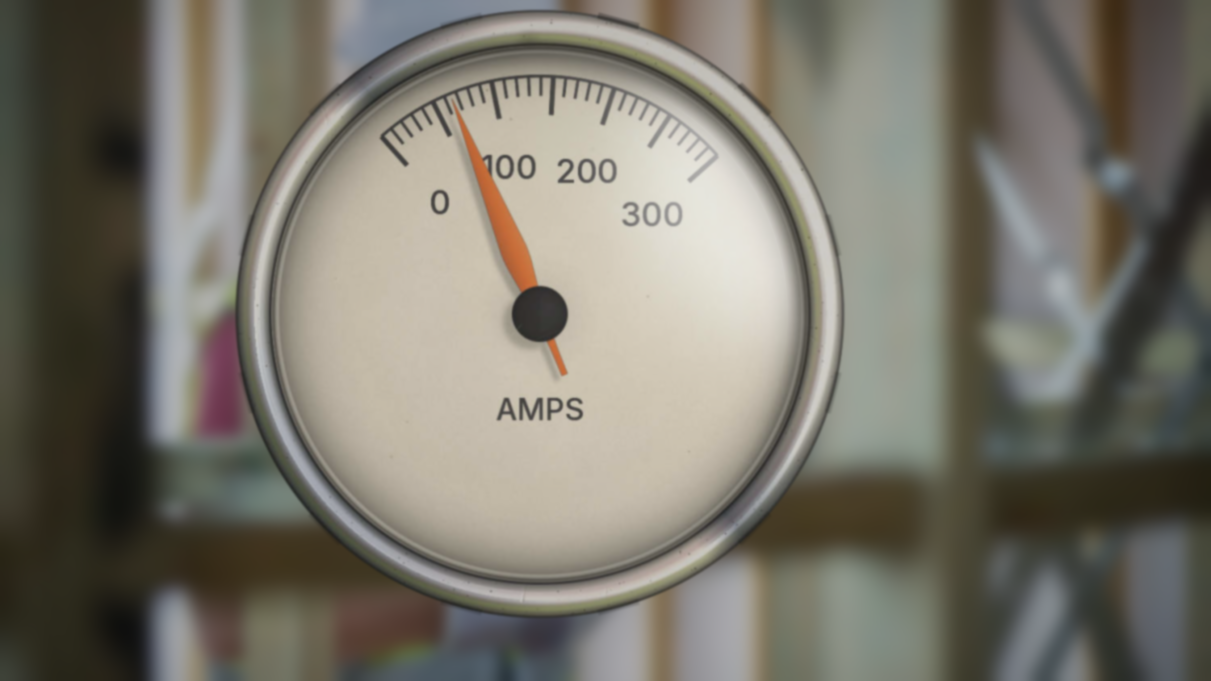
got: 65 A
